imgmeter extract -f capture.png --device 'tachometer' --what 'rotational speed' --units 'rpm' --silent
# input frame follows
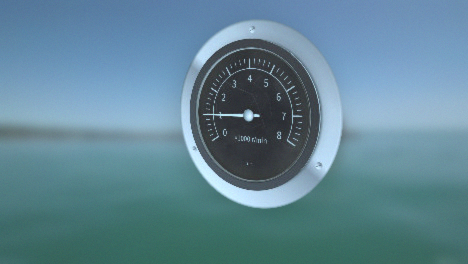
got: 1000 rpm
